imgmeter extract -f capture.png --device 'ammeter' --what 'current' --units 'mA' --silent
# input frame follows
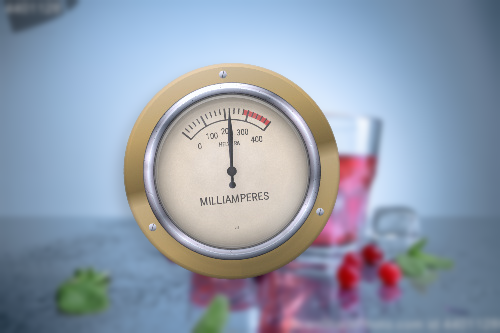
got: 220 mA
